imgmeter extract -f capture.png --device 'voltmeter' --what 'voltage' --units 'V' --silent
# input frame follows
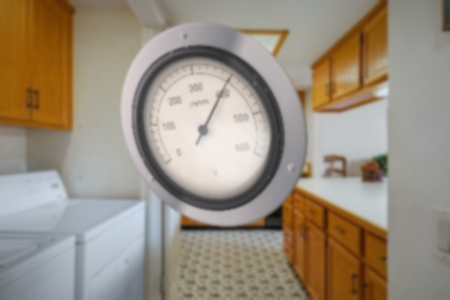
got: 400 V
